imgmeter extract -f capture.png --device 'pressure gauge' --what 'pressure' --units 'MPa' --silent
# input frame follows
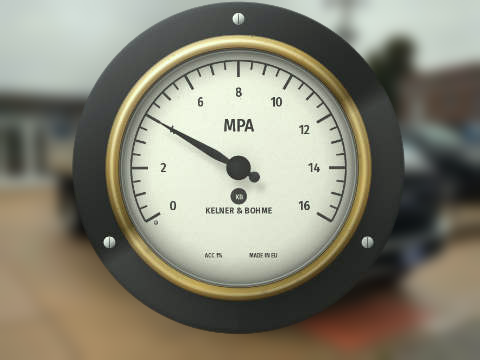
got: 4 MPa
